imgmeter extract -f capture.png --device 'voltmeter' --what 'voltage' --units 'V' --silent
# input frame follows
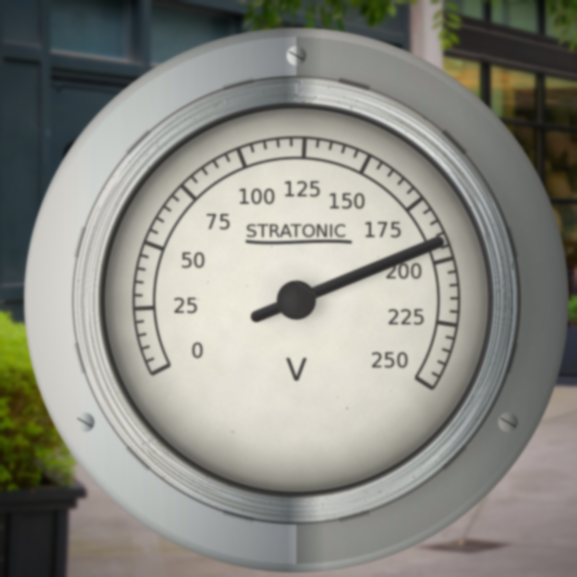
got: 192.5 V
